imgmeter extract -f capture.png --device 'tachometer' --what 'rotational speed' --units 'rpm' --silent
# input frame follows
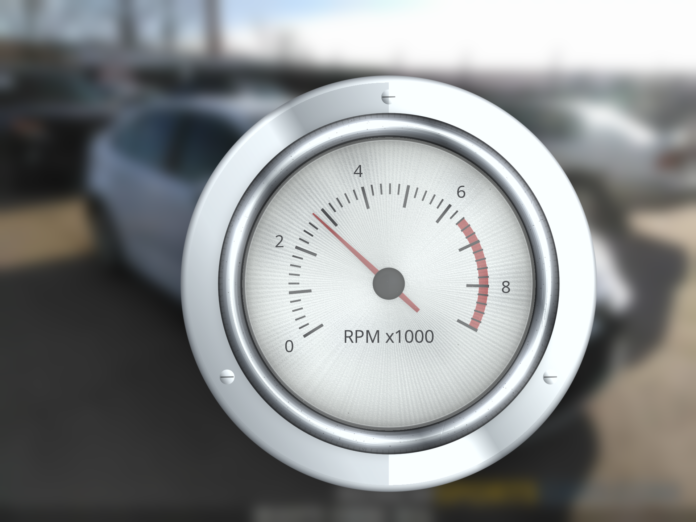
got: 2800 rpm
